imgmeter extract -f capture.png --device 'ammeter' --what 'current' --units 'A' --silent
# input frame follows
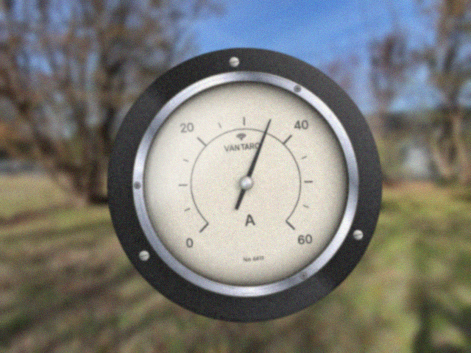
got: 35 A
